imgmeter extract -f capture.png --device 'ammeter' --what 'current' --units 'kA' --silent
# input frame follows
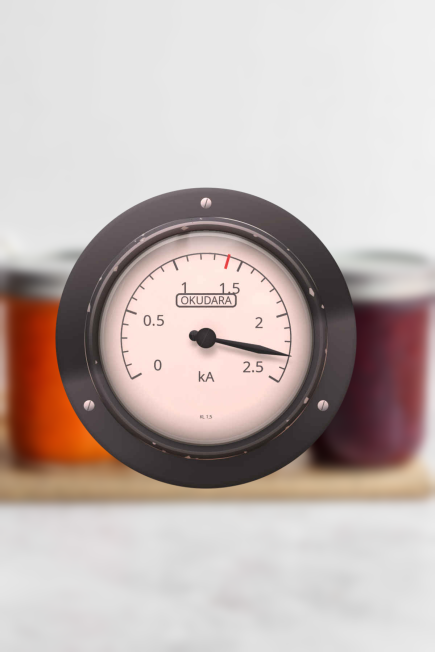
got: 2.3 kA
